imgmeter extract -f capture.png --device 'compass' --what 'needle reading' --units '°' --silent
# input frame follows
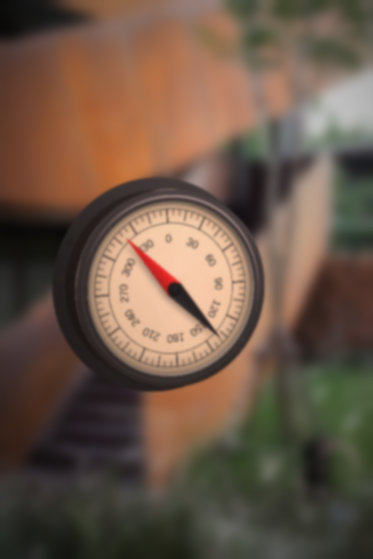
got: 320 °
